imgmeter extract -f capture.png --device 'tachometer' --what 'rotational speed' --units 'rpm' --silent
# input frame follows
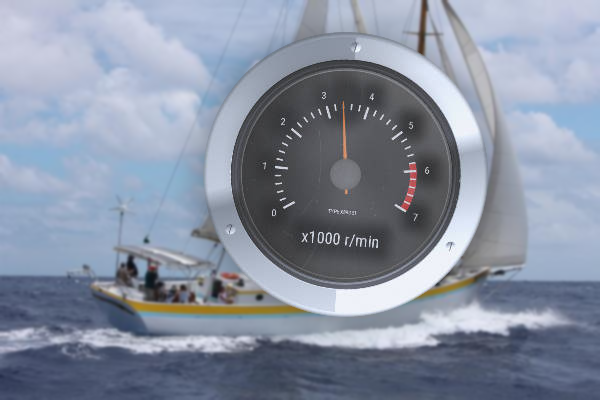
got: 3400 rpm
